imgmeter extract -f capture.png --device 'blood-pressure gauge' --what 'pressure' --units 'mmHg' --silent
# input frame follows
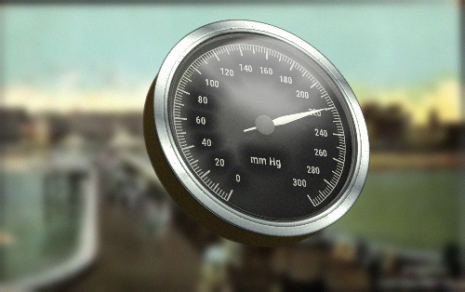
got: 220 mmHg
